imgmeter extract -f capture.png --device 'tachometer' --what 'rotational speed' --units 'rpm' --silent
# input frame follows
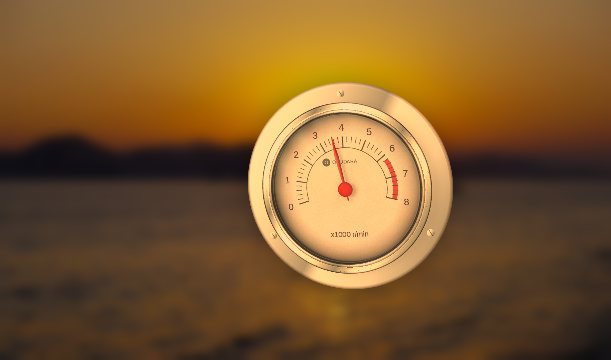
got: 3600 rpm
